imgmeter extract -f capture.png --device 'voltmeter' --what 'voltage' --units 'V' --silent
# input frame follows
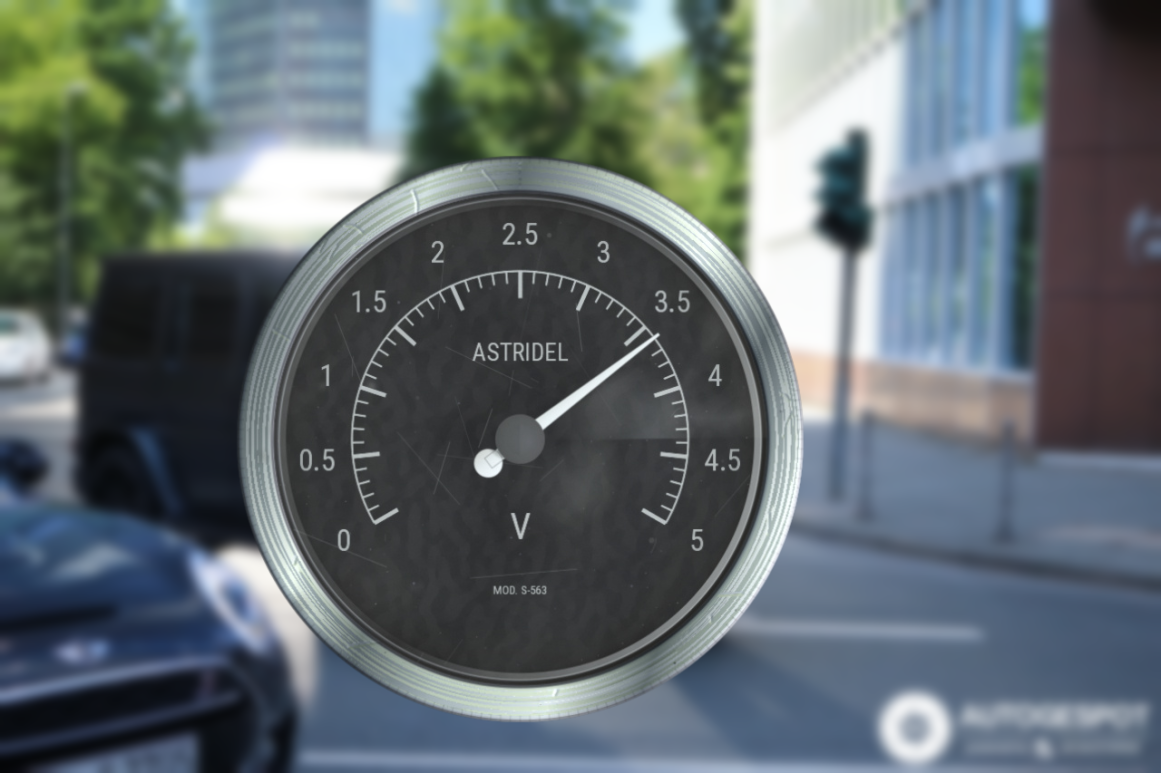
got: 3.6 V
